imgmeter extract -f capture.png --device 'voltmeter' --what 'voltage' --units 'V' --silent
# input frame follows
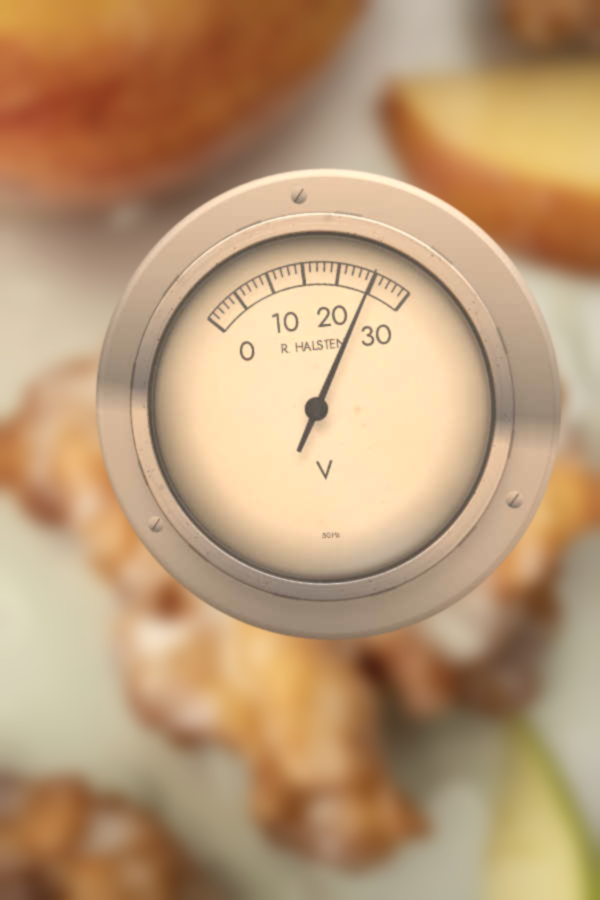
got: 25 V
